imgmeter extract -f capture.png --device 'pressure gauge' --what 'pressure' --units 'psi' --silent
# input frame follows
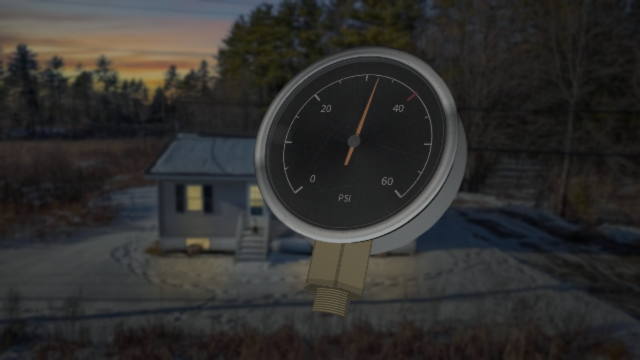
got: 32.5 psi
